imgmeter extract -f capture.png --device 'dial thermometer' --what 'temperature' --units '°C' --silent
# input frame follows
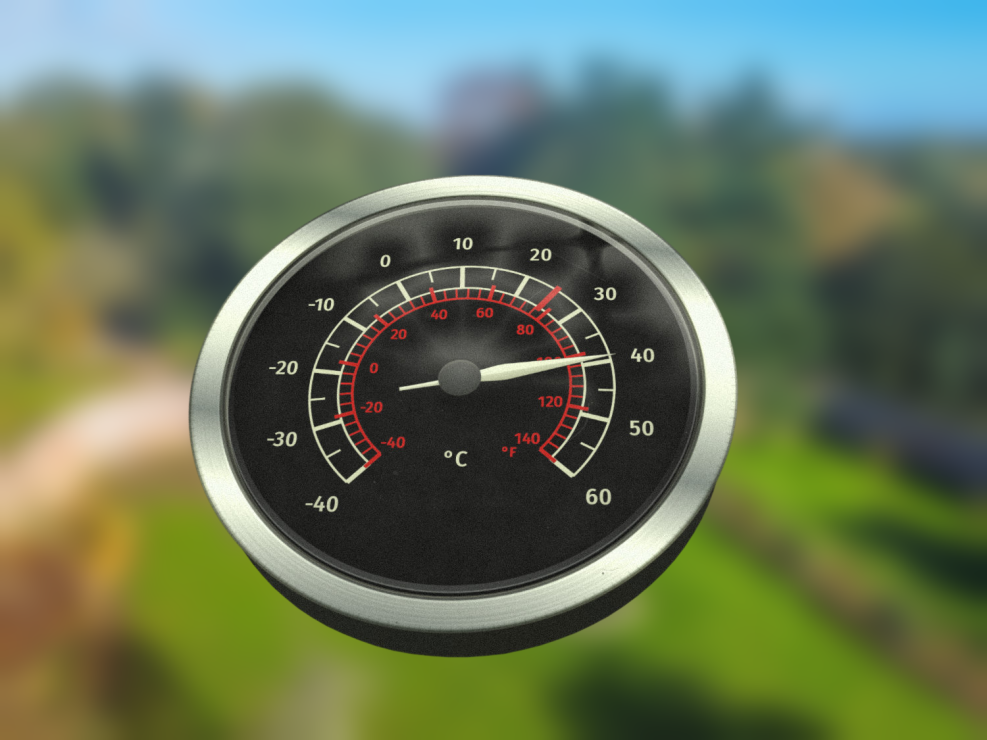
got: 40 °C
